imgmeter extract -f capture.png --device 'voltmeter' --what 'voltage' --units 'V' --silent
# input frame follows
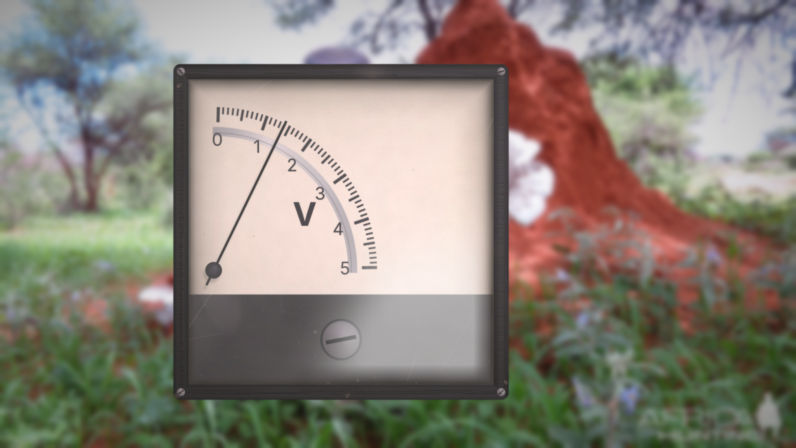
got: 1.4 V
